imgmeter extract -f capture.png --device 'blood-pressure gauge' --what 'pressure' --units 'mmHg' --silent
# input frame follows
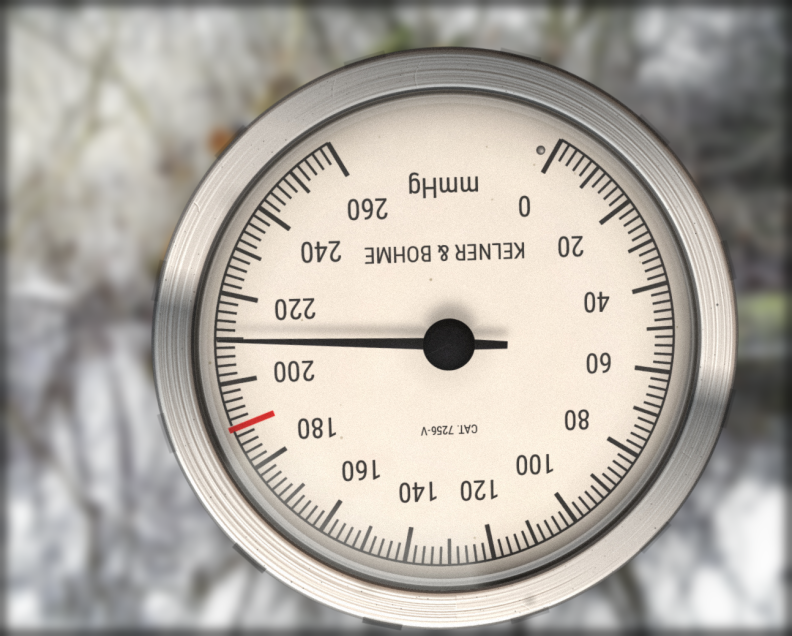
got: 210 mmHg
